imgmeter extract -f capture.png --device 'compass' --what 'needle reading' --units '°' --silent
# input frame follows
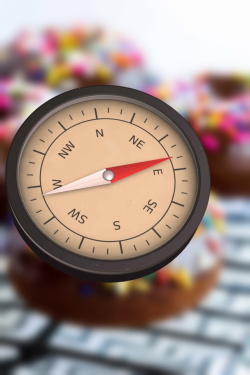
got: 80 °
